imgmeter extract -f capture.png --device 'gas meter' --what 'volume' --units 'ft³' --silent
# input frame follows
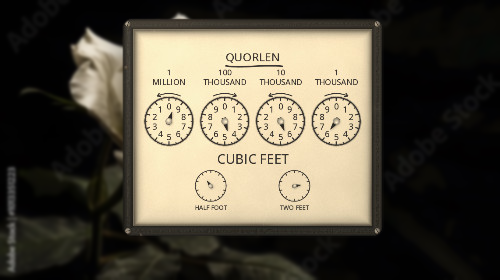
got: 945600 ft³
